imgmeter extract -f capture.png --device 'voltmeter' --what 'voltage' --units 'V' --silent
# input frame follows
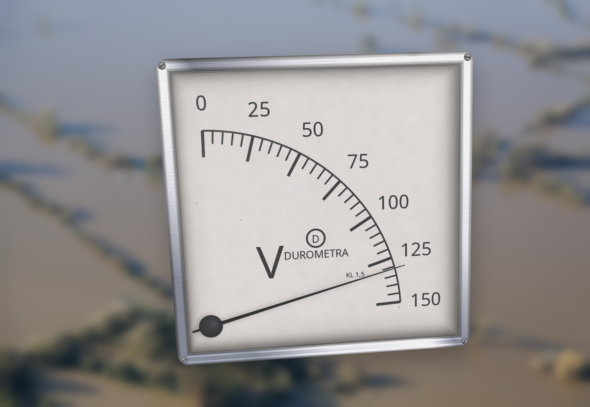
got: 130 V
